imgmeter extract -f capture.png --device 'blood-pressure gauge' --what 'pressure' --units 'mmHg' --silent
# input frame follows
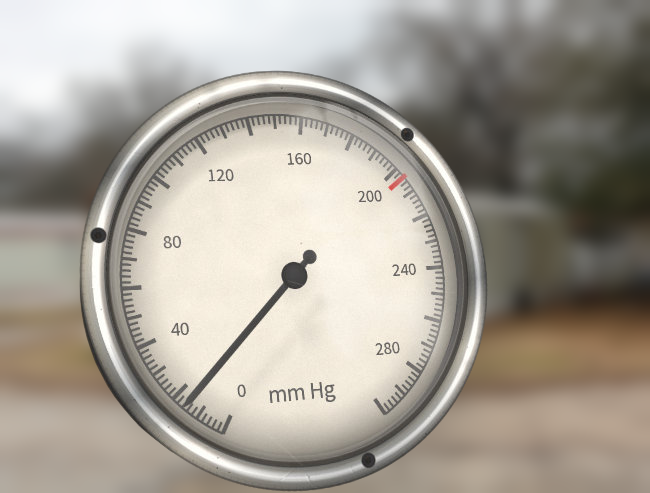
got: 16 mmHg
